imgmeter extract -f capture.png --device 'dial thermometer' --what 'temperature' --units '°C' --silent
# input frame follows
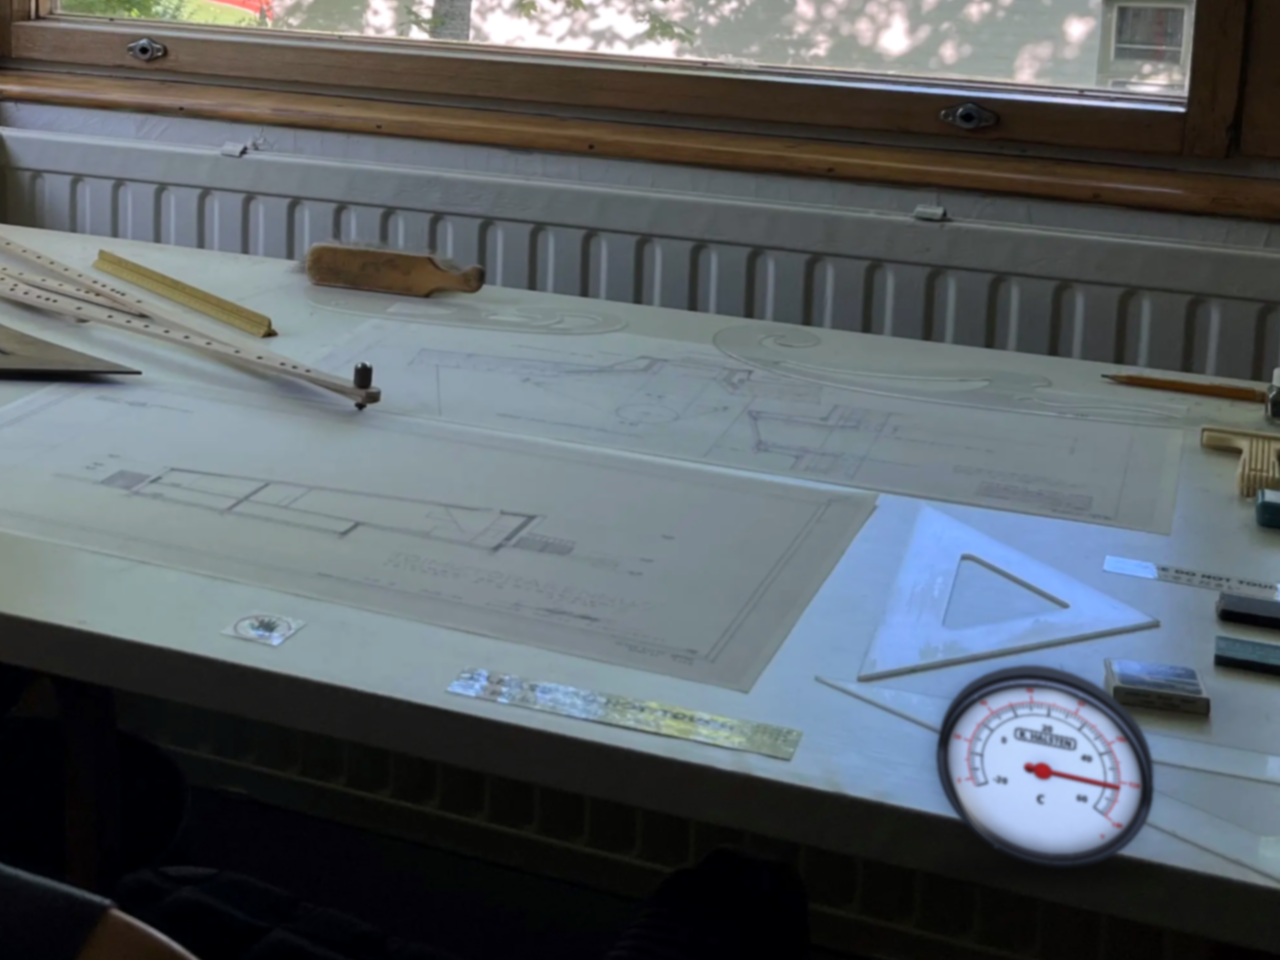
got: 50 °C
